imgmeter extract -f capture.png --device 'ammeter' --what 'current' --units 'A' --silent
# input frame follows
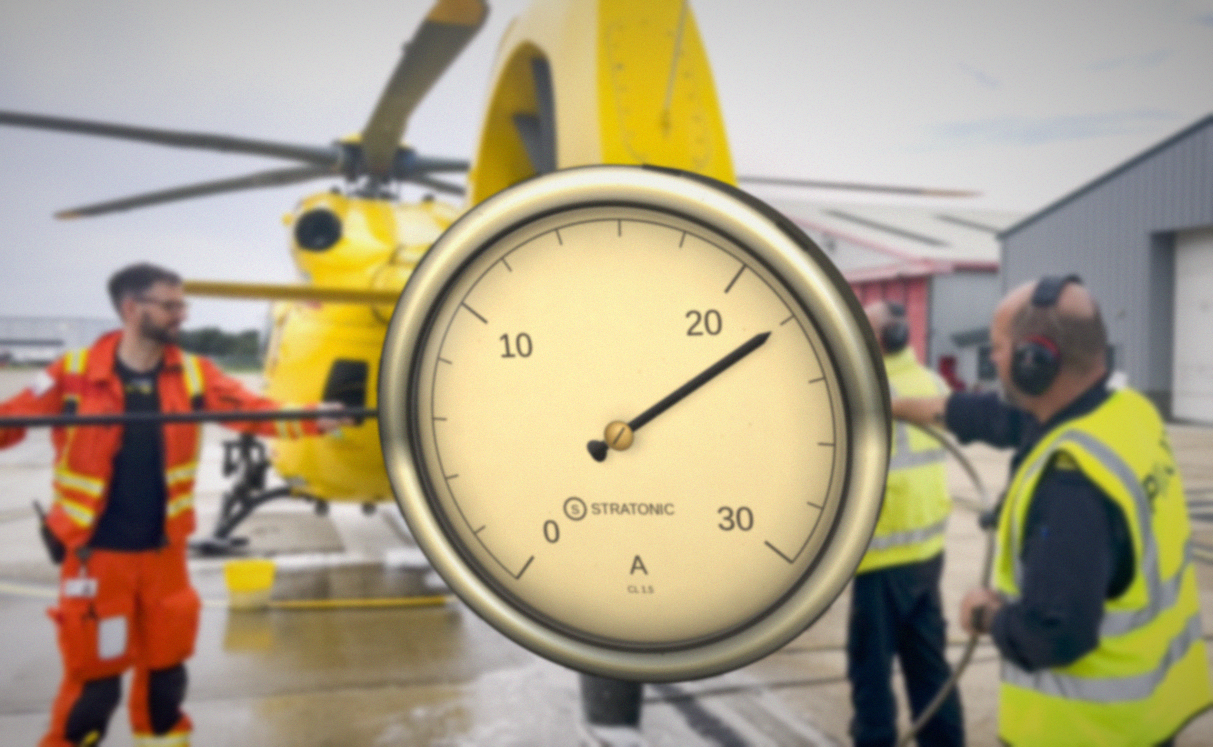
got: 22 A
